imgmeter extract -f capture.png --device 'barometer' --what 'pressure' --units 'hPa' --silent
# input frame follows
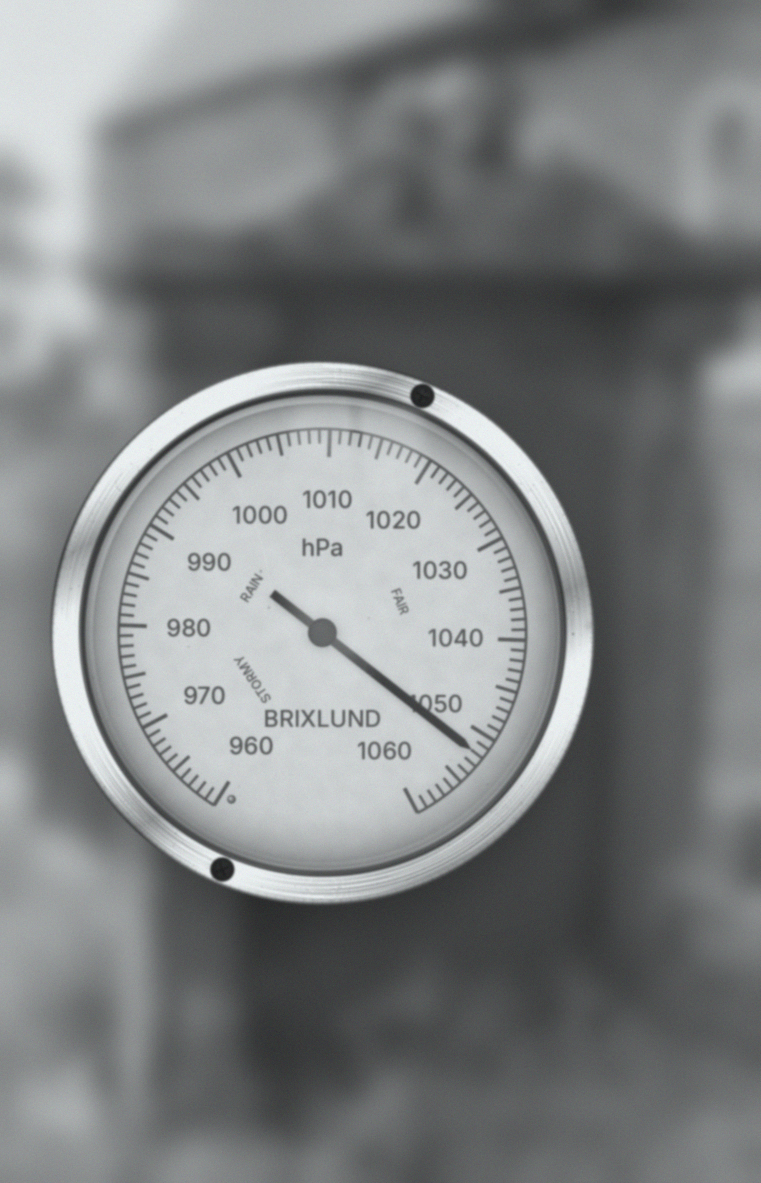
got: 1052 hPa
